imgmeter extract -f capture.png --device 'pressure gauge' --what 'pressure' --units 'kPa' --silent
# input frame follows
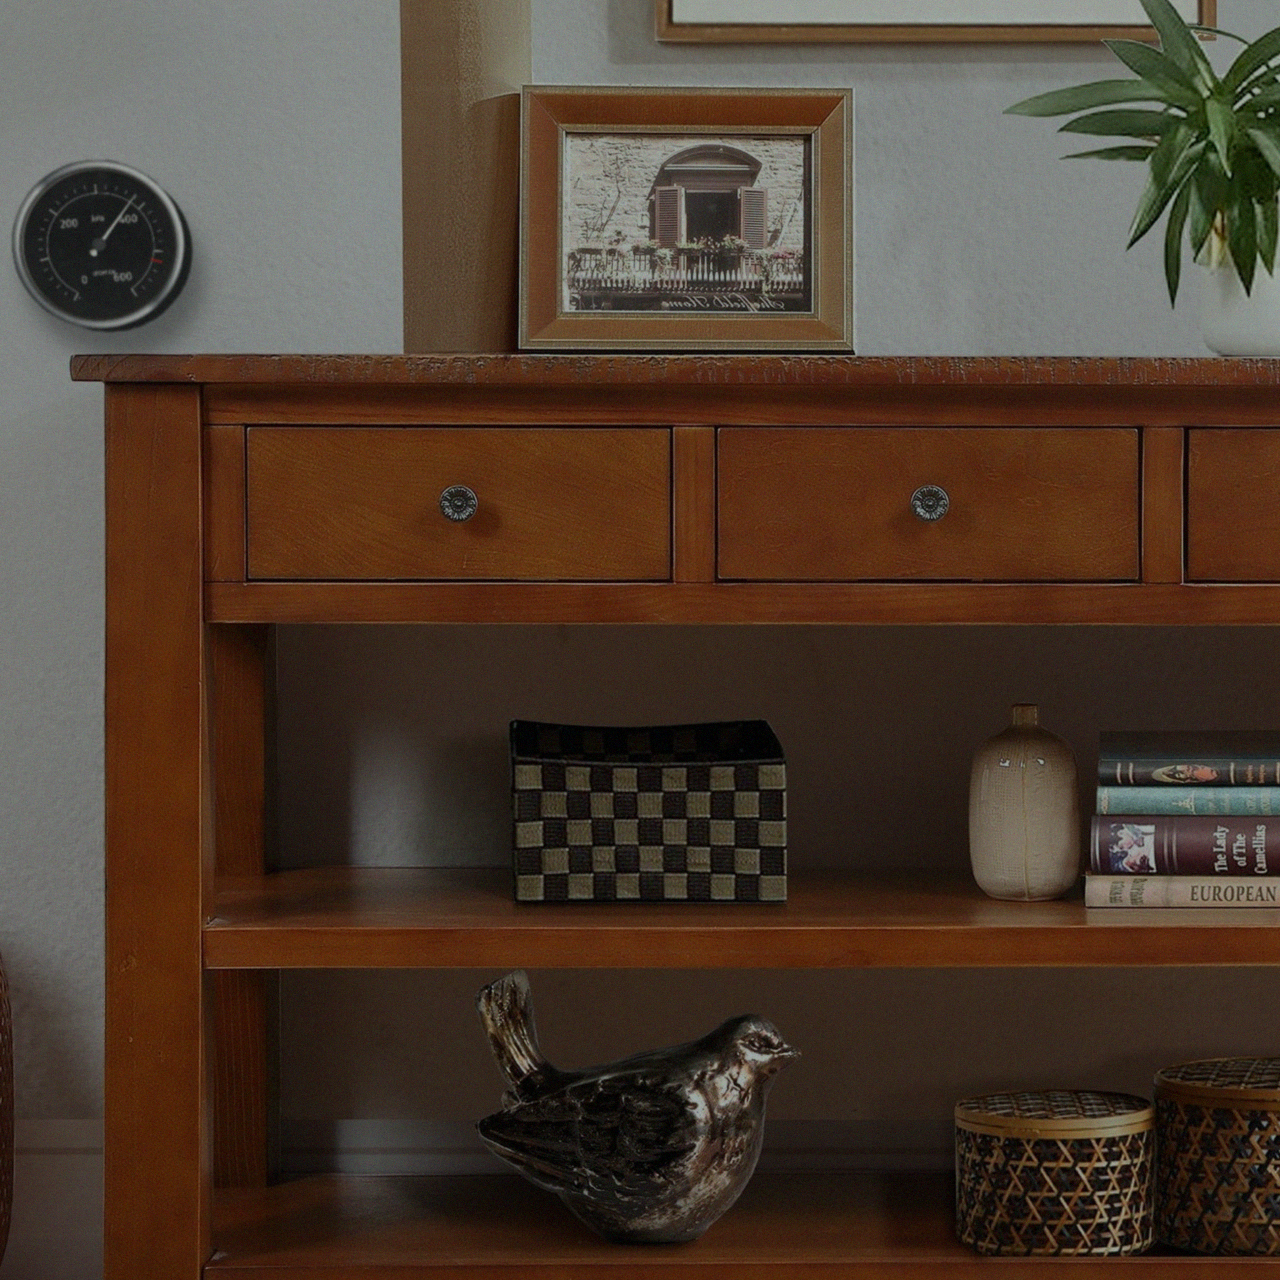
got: 380 kPa
